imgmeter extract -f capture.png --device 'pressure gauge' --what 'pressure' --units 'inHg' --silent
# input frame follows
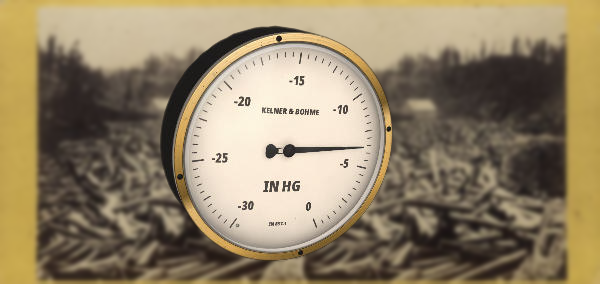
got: -6.5 inHg
